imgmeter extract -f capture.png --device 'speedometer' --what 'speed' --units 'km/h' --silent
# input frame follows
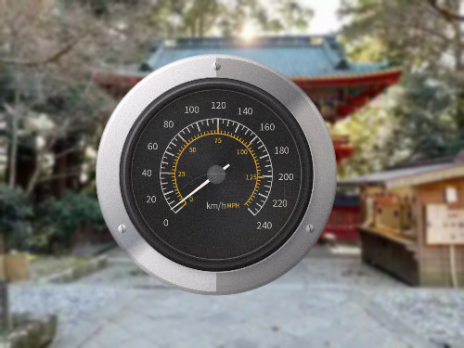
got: 5 km/h
